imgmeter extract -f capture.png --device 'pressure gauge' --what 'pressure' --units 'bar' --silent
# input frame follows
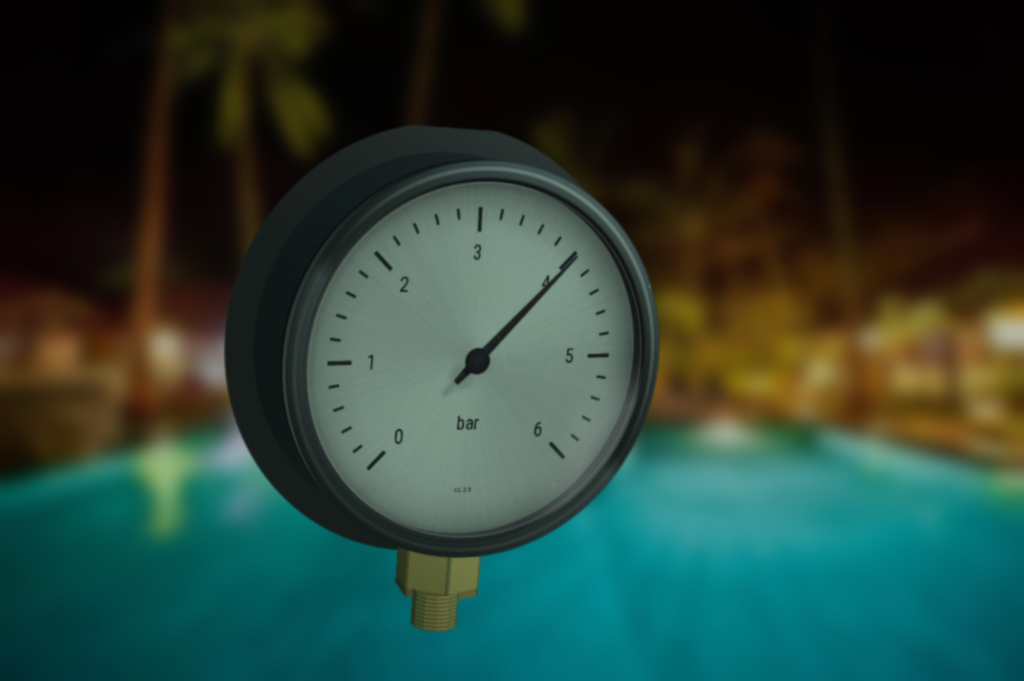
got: 4 bar
